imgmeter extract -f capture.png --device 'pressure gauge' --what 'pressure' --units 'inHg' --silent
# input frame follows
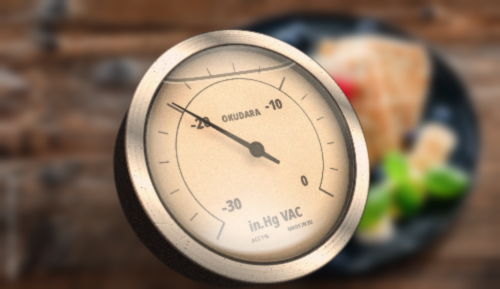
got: -20 inHg
